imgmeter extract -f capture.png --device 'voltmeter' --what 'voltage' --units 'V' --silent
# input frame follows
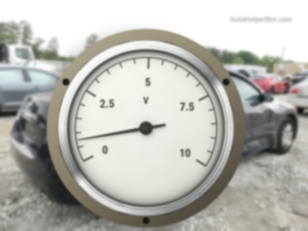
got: 0.75 V
